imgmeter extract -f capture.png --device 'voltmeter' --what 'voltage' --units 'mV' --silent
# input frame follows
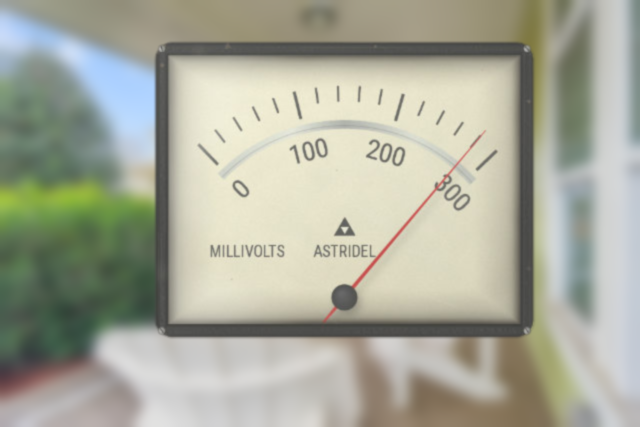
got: 280 mV
